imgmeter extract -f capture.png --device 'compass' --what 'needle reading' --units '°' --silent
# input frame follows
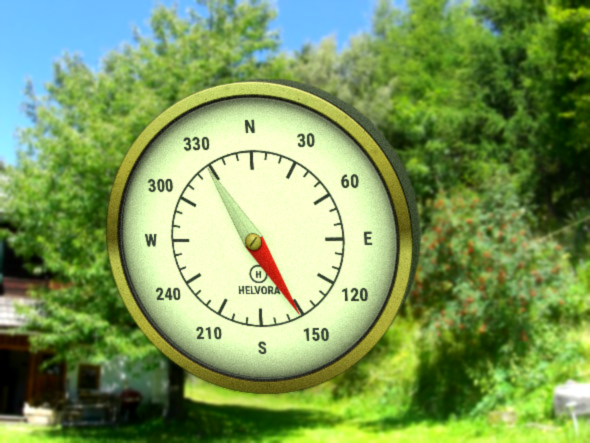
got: 150 °
